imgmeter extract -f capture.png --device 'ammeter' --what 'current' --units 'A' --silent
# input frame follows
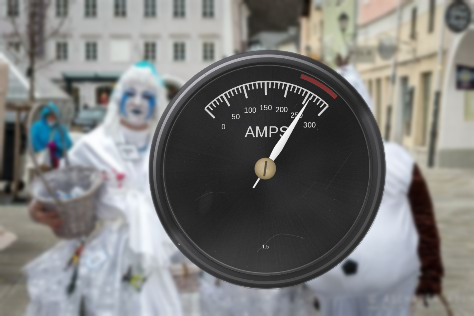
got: 260 A
